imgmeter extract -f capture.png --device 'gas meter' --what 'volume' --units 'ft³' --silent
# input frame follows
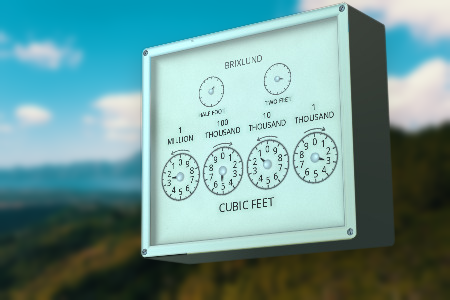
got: 251300 ft³
